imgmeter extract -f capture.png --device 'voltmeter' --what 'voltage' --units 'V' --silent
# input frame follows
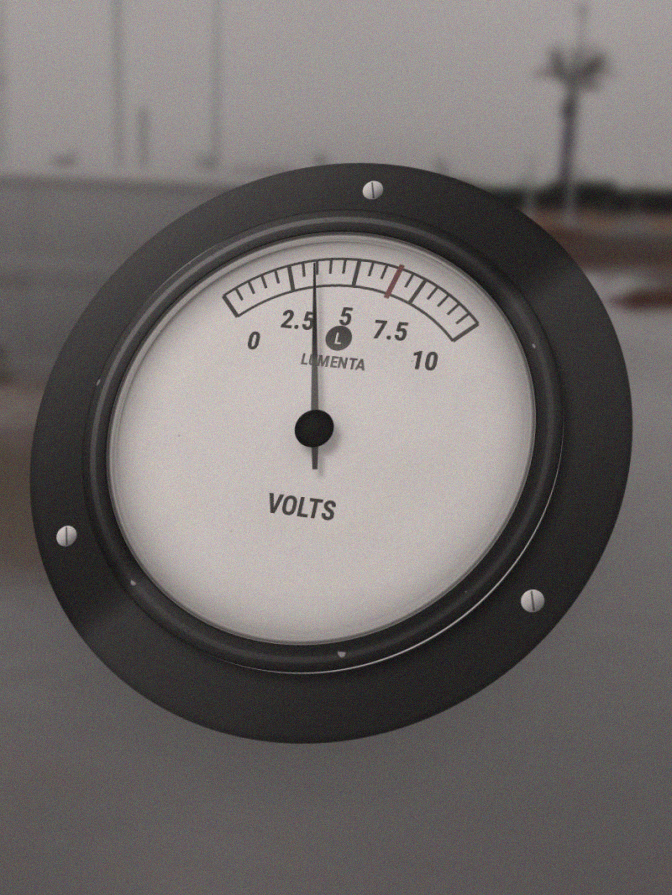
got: 3.5 V
